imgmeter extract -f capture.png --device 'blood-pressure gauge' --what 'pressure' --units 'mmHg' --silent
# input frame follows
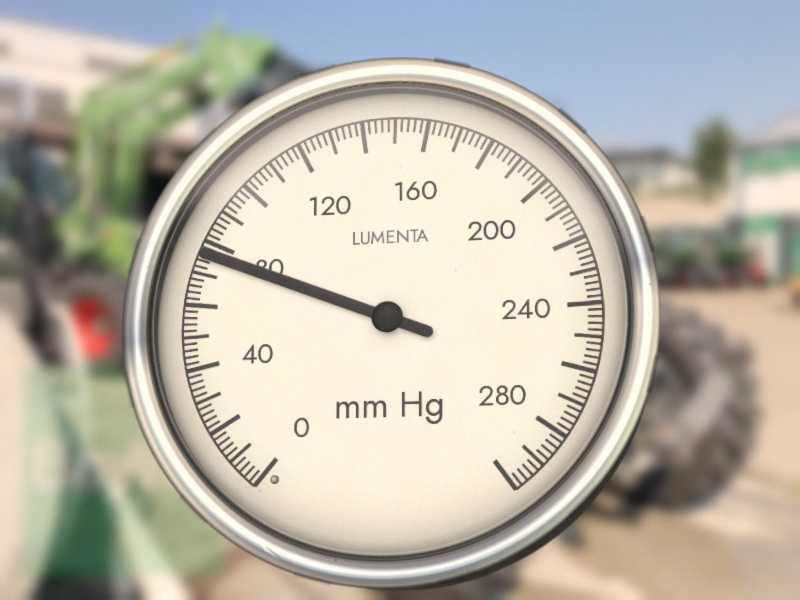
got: 76 mmHg
